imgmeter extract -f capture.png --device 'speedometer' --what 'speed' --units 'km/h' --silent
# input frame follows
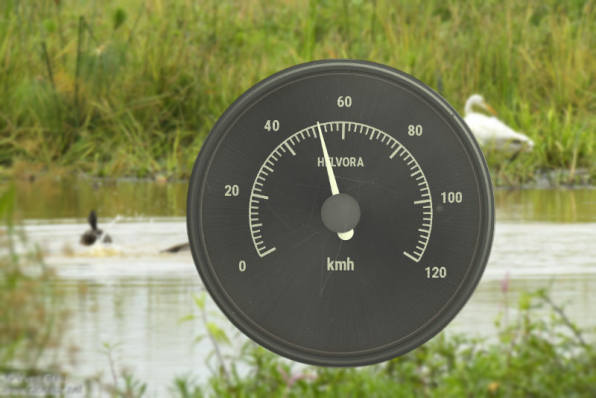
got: 52 km/h
